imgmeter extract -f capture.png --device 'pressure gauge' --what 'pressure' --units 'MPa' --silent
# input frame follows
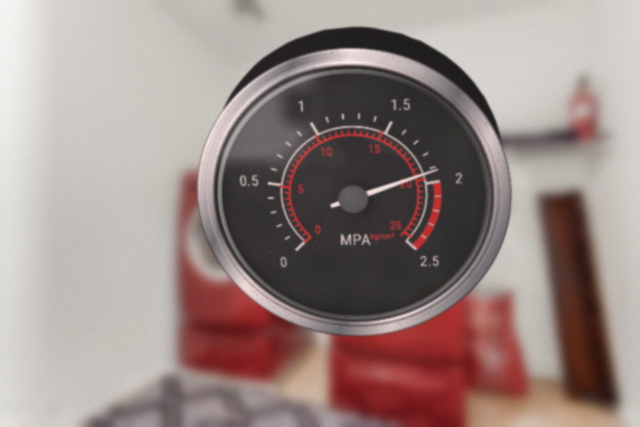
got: 1.9 MPa
